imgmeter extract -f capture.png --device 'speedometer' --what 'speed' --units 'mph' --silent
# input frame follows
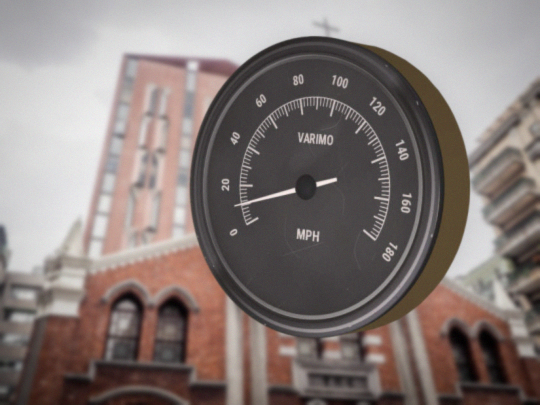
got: 10 mph
